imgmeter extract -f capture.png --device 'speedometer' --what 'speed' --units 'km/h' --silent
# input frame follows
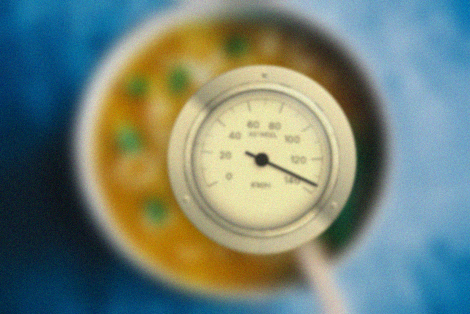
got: 135 km/h
